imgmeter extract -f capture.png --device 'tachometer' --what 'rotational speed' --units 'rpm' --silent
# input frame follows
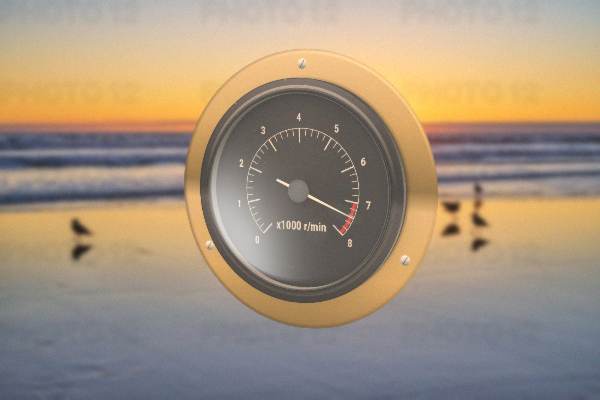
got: 7400 rpm
